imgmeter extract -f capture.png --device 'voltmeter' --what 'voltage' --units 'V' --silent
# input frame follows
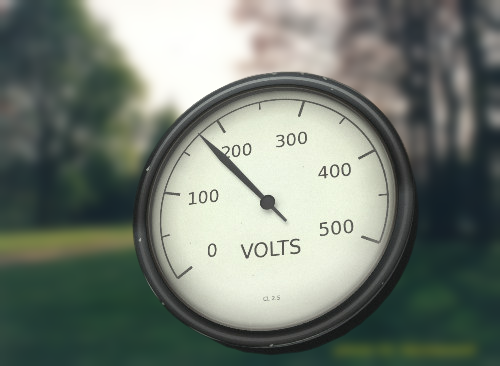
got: 175 V
